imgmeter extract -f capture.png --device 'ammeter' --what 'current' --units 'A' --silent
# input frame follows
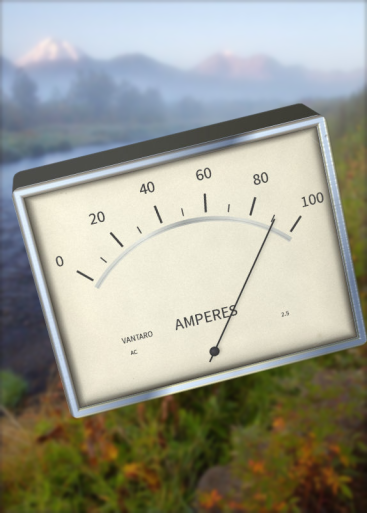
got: 90 A
